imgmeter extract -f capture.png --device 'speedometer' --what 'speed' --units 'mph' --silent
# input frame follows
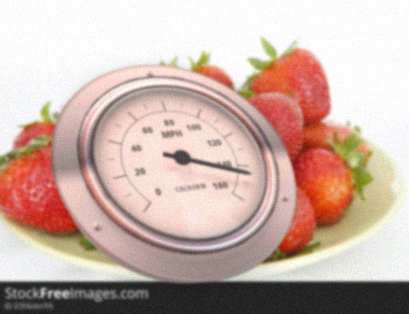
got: 145 mph
